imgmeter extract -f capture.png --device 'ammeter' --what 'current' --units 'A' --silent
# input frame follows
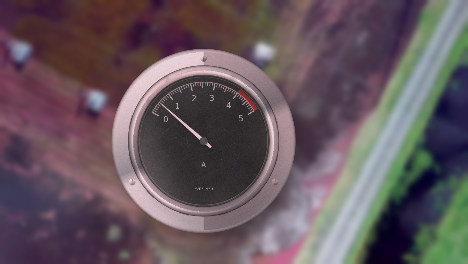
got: 0.5 A
